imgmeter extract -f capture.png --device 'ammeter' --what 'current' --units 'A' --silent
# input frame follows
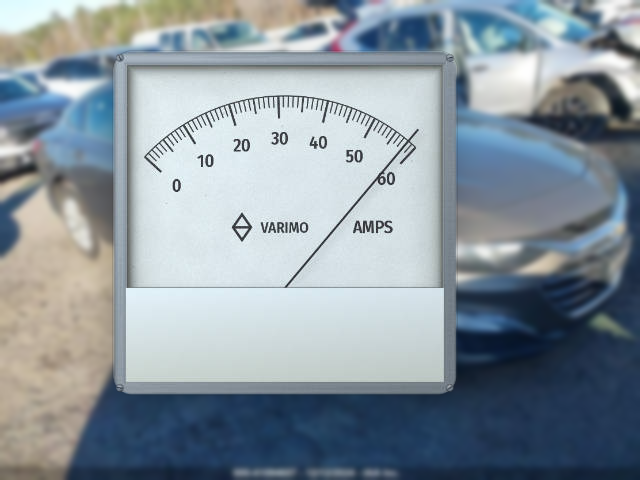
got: 58 A
